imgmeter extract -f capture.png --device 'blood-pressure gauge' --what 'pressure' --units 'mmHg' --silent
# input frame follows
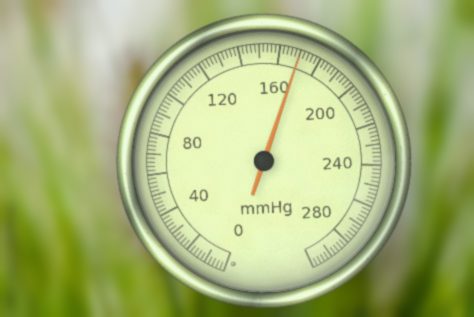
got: 170 mmHg
